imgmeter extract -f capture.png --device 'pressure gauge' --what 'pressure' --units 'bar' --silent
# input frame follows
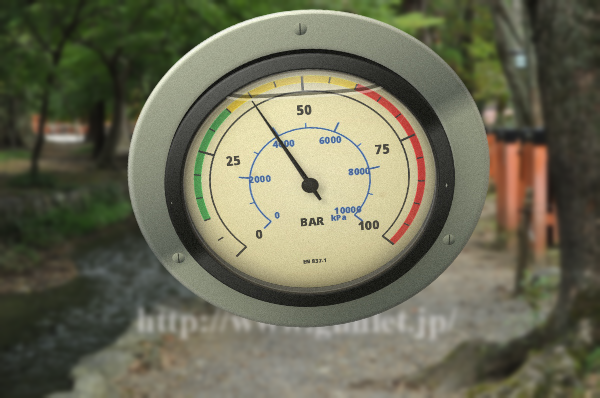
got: 40 bar
